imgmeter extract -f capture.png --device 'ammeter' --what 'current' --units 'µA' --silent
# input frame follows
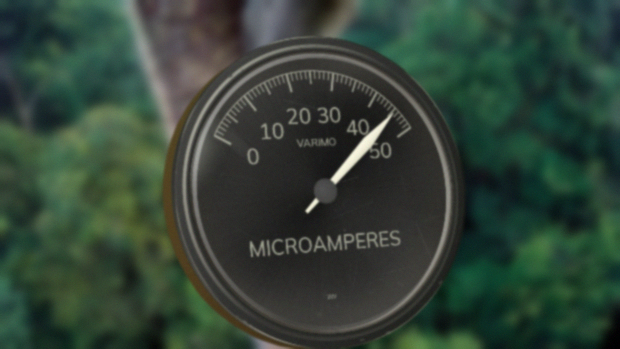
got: 45 µA
